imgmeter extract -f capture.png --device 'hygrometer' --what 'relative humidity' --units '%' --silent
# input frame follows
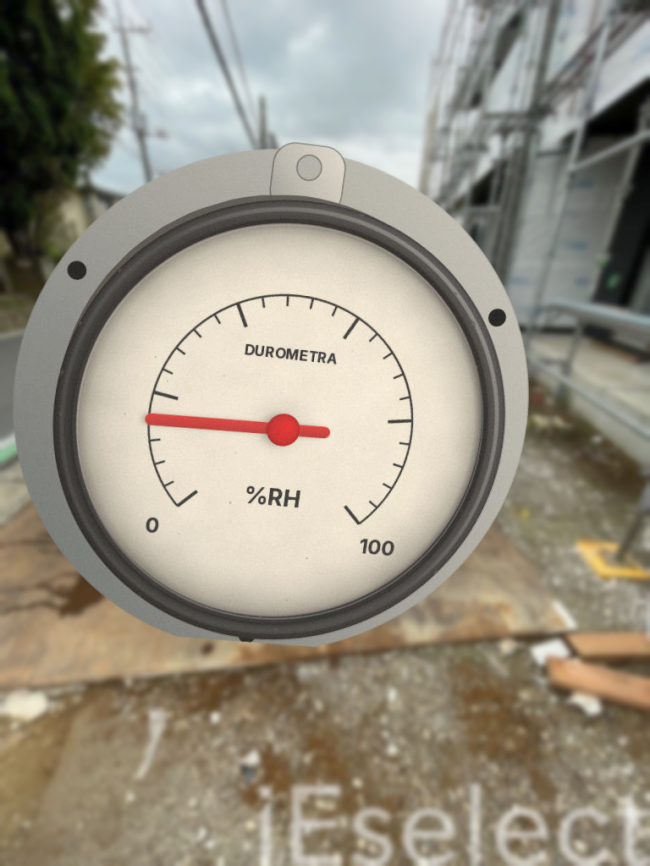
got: 16 %
